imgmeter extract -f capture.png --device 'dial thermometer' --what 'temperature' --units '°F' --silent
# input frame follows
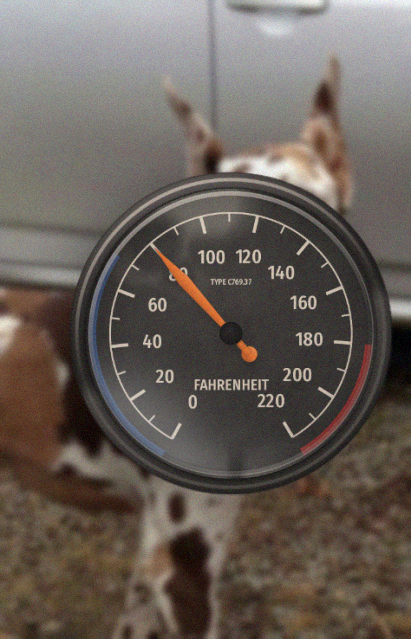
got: 80 °F
